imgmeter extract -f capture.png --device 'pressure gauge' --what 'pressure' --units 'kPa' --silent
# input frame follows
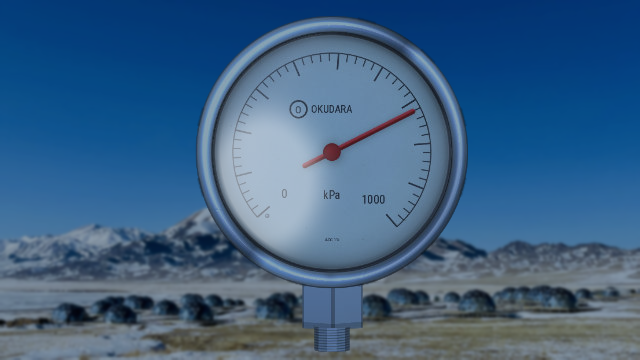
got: 720 kPa
